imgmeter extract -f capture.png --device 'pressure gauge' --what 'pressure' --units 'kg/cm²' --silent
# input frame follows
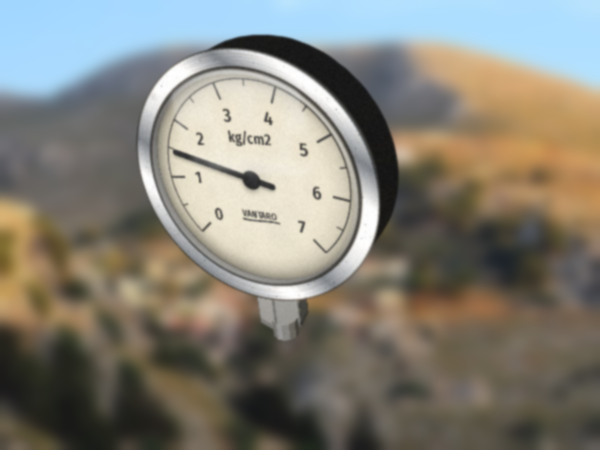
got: 1.5 kg/cm²
